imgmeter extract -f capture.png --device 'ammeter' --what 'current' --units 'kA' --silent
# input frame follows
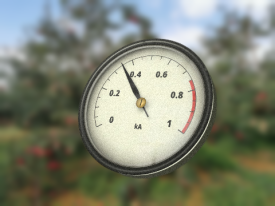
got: 0.35 kA
